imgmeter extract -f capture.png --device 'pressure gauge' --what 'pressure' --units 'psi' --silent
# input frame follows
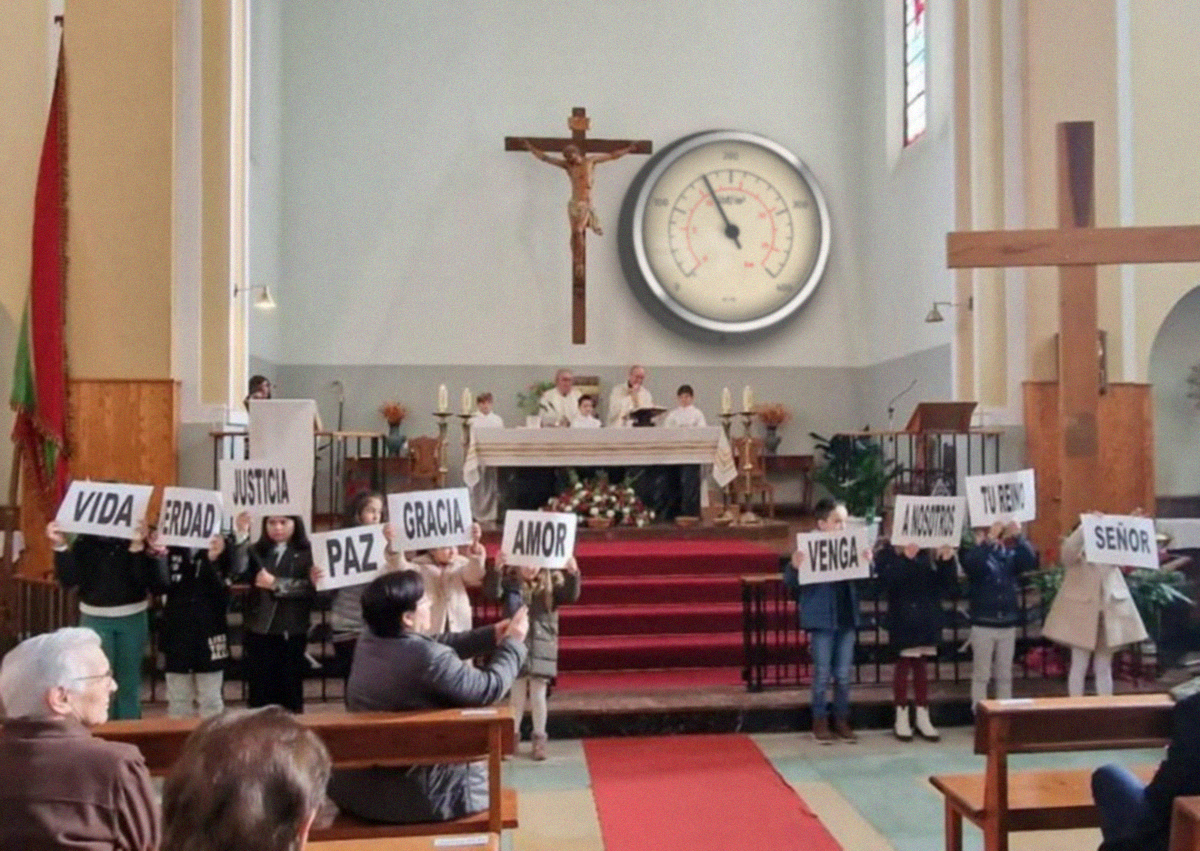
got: 160 psi
